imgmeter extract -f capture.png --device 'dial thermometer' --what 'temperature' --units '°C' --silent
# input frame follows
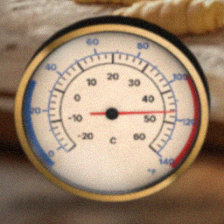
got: 46 °C
